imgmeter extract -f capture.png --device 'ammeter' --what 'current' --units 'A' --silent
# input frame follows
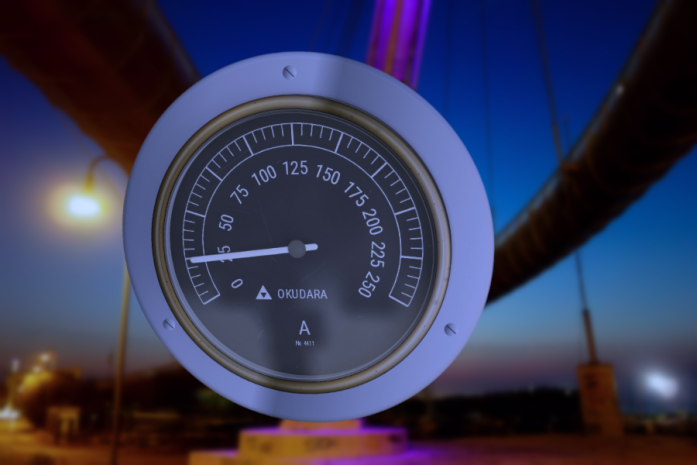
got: 25 A
